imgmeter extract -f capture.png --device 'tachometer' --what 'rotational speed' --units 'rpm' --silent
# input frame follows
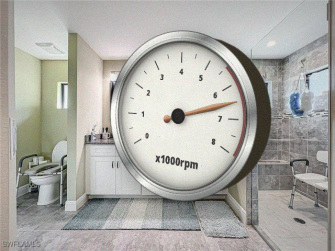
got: 6500 rpm
